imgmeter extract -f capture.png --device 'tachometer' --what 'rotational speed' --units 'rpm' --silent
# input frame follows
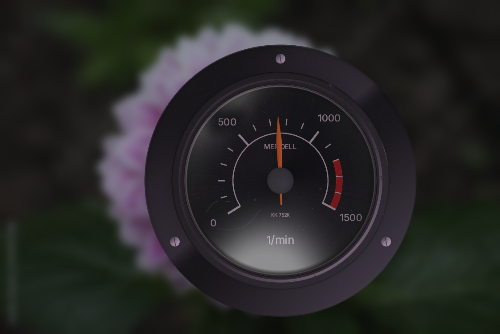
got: 750 rpm
